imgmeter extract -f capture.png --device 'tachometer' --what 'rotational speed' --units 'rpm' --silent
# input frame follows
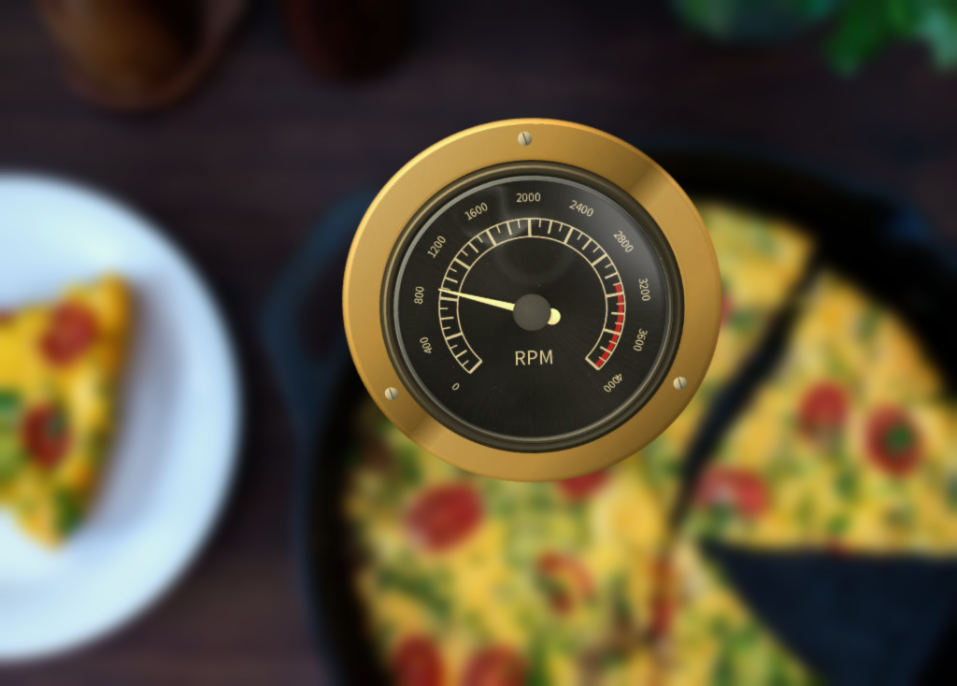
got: 900 rpm
